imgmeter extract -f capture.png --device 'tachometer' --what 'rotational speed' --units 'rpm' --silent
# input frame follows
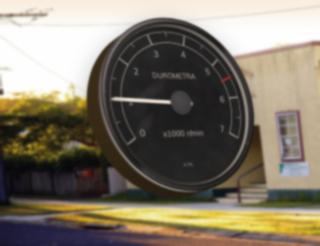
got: 1000 rpm
